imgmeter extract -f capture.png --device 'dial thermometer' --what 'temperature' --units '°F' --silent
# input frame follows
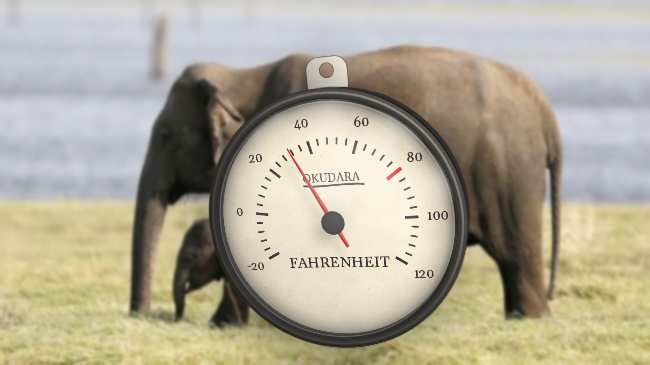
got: 32 °F
